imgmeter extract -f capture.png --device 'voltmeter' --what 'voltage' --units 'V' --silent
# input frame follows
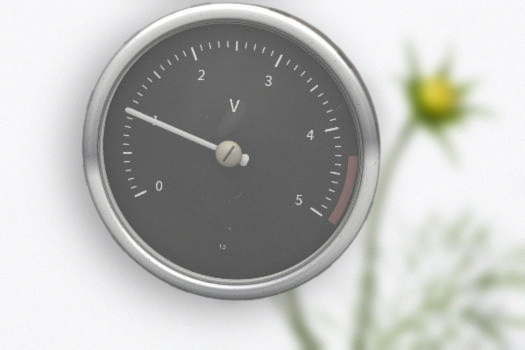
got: 1 V
